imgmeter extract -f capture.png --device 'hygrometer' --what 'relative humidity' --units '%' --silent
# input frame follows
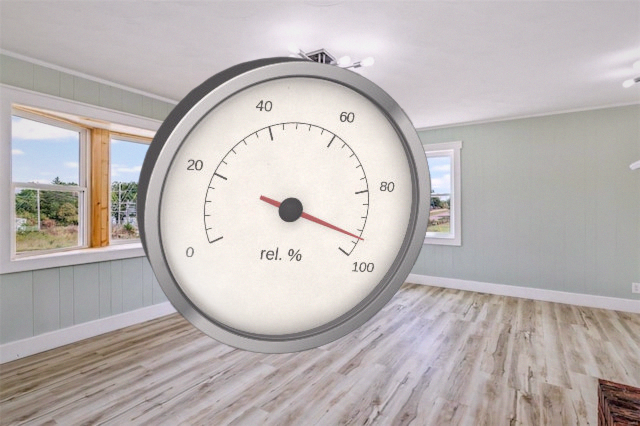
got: 94 %
